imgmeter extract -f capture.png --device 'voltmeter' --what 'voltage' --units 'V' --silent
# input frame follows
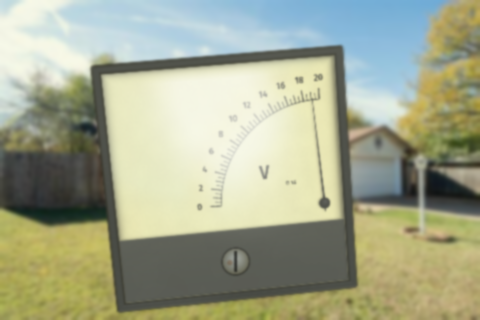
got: 19 V
